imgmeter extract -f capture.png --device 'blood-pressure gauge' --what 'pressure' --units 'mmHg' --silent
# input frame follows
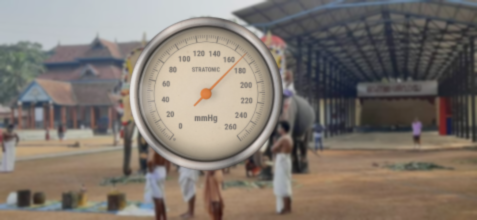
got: 170 mmHg
